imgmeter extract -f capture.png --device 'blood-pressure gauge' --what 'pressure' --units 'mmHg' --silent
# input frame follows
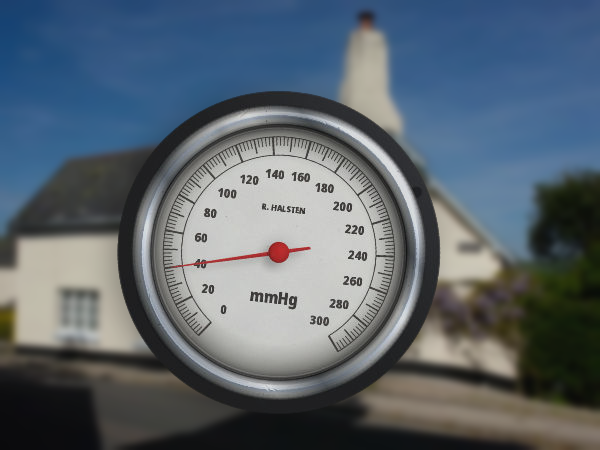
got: 40 mmHg
